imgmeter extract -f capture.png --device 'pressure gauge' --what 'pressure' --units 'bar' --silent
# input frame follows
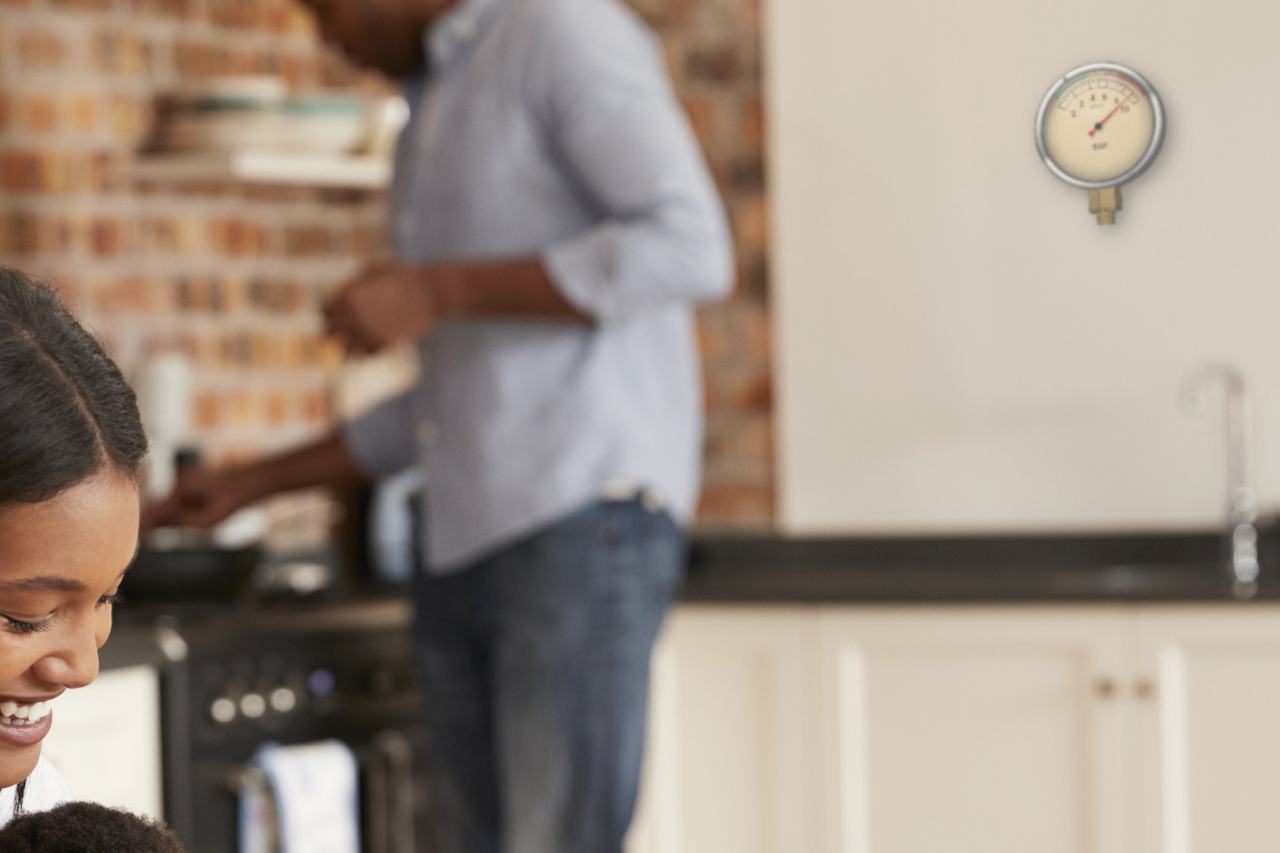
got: 9 bar
